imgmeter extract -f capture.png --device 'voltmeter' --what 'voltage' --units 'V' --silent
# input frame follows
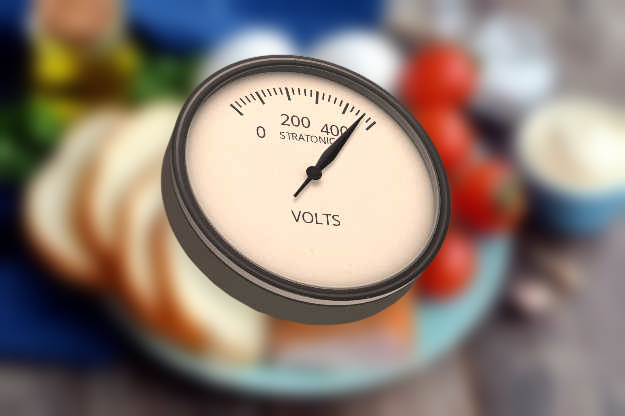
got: 460 V
